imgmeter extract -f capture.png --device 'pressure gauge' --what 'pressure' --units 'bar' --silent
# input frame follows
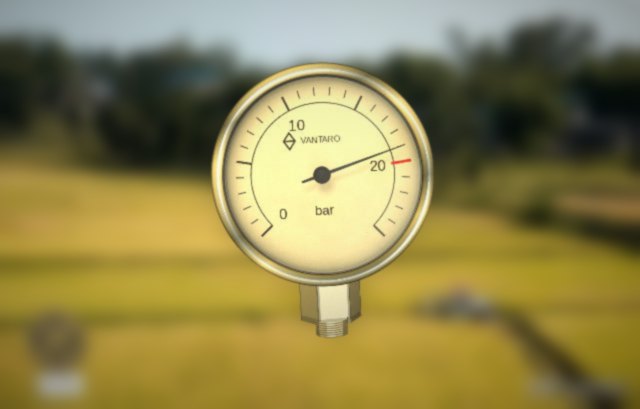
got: 19 bar
